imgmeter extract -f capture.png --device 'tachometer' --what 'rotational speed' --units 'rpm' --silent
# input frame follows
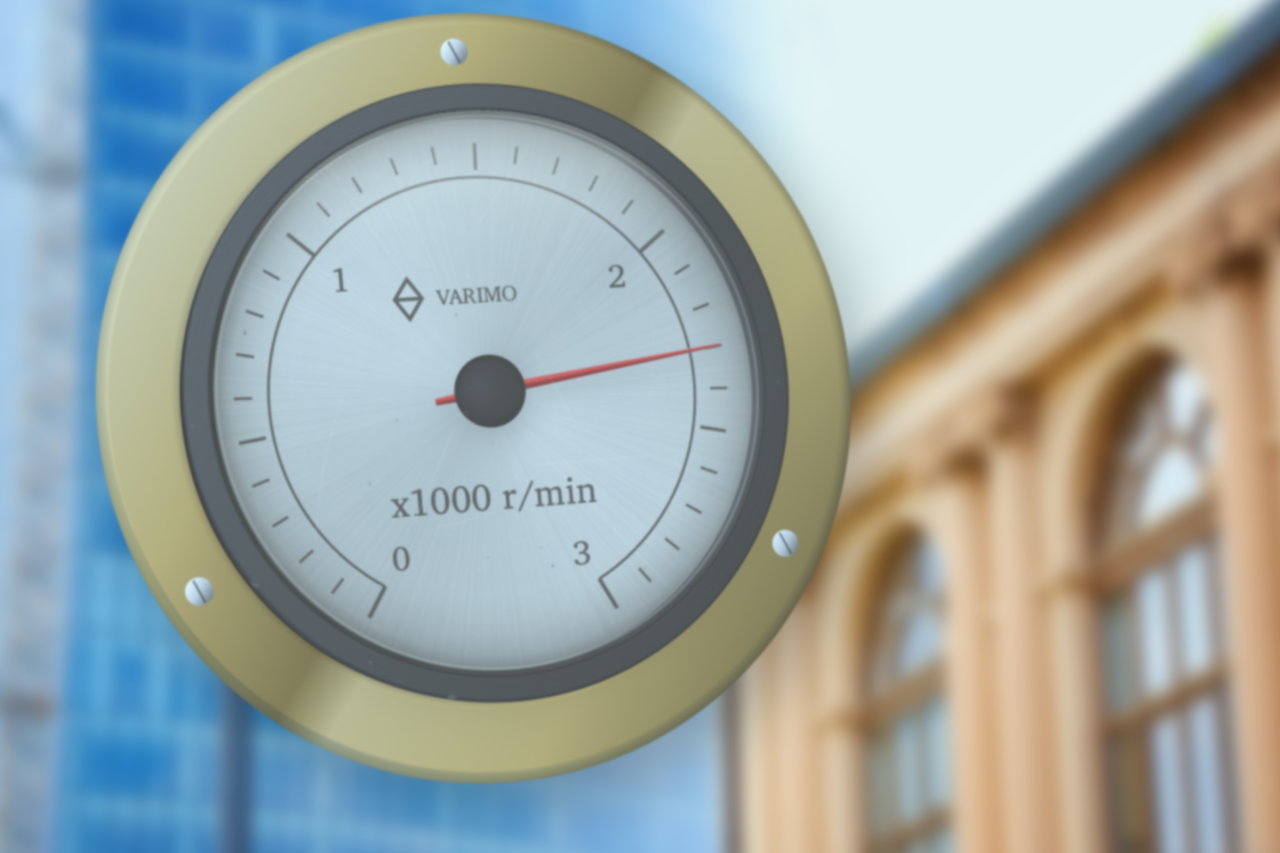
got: 2300 rpm
